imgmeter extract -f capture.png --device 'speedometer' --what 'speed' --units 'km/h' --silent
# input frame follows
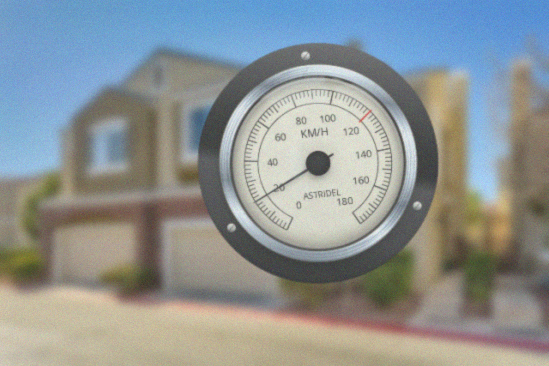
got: 20 km/h
